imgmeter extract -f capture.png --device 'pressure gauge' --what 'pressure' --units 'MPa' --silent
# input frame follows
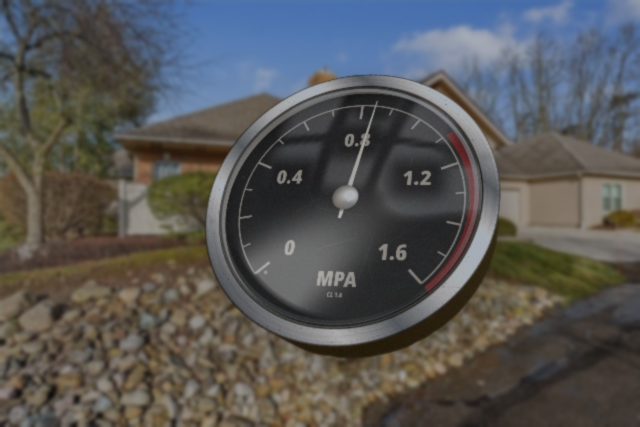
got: 0.85 MPa
